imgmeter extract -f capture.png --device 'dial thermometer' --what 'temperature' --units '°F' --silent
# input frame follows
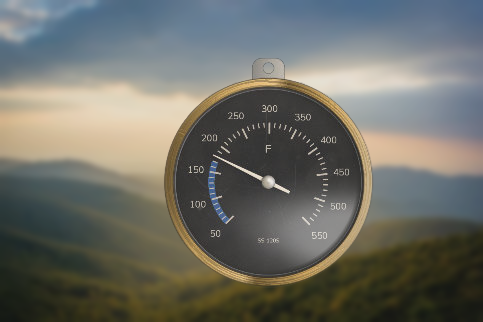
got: 180 °F
